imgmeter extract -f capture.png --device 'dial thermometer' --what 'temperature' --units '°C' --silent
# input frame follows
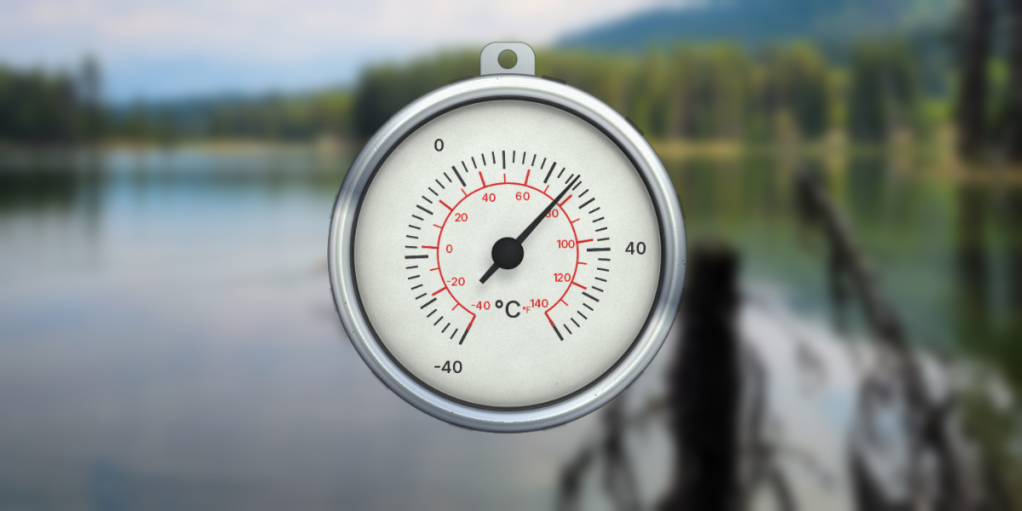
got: 25 °C
